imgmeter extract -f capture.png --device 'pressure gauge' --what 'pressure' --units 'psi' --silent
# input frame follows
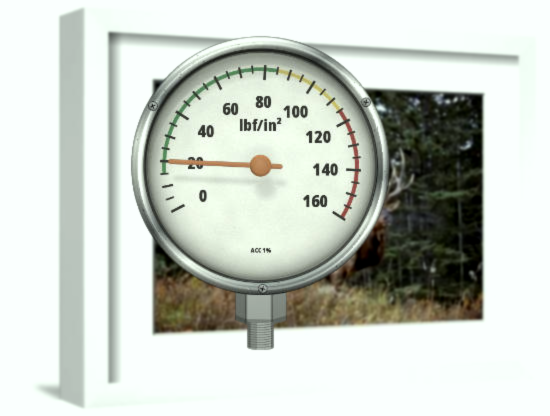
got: 20 psi
